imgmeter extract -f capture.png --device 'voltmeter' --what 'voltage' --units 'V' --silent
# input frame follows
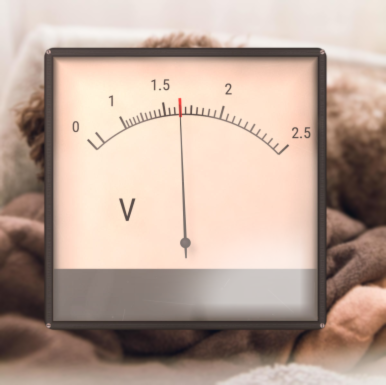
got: 1.65 V
